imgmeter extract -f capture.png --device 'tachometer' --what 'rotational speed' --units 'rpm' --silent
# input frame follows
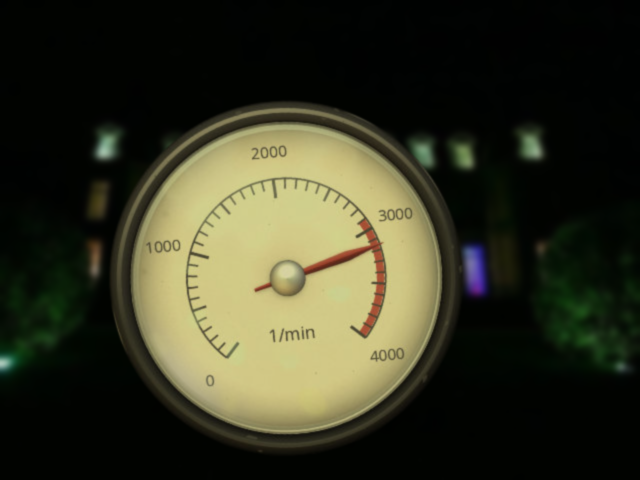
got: 3150 rpm
